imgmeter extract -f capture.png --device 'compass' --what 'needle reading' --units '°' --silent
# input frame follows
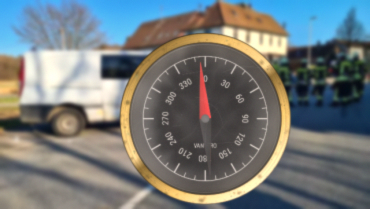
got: 355 °
